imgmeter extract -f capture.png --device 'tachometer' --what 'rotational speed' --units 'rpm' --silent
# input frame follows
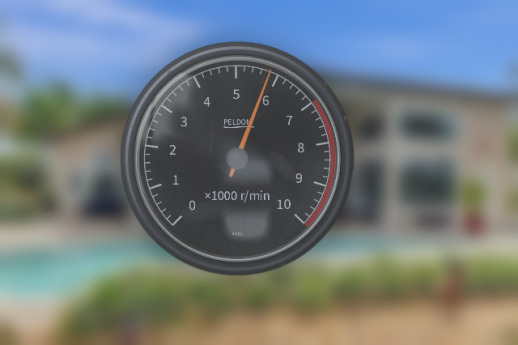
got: 5800 rpm
